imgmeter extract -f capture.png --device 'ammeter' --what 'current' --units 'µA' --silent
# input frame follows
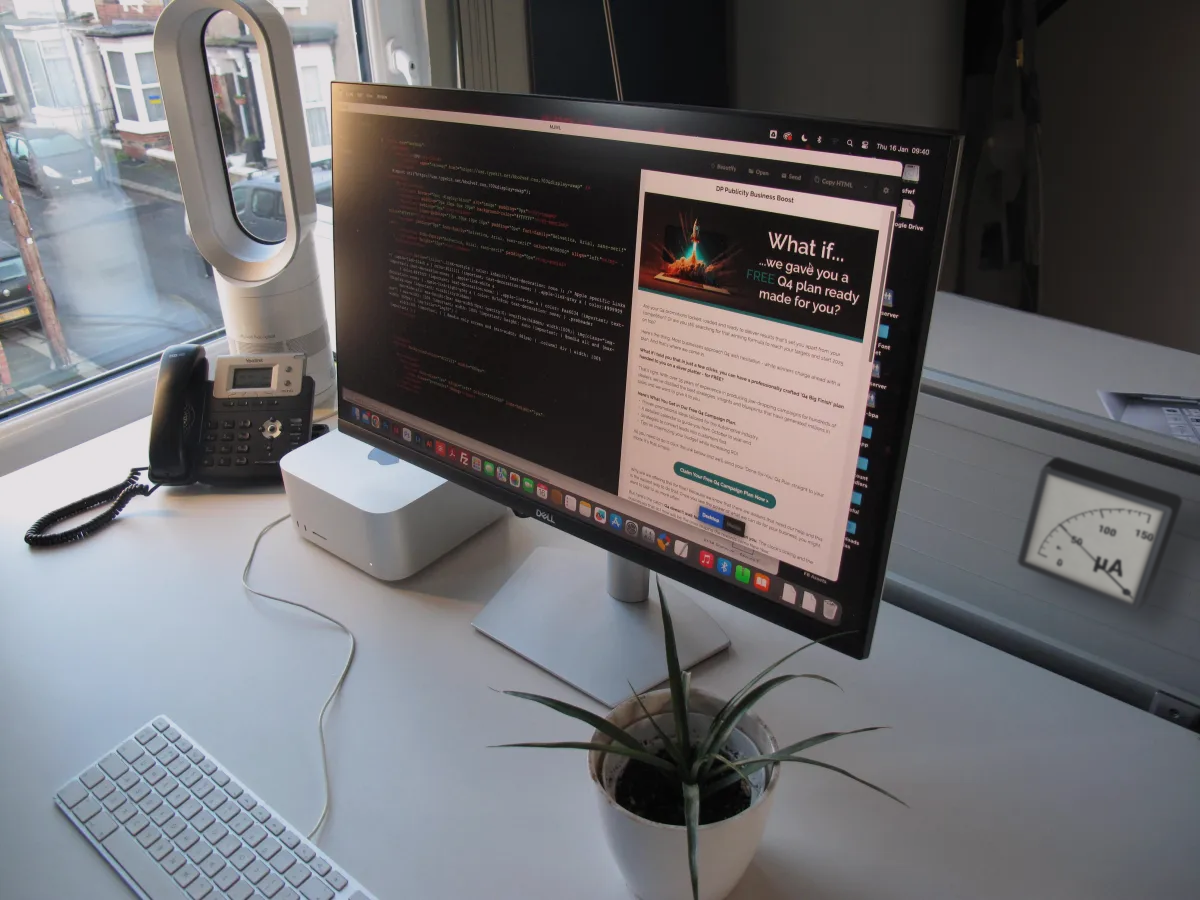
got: 50 µA
